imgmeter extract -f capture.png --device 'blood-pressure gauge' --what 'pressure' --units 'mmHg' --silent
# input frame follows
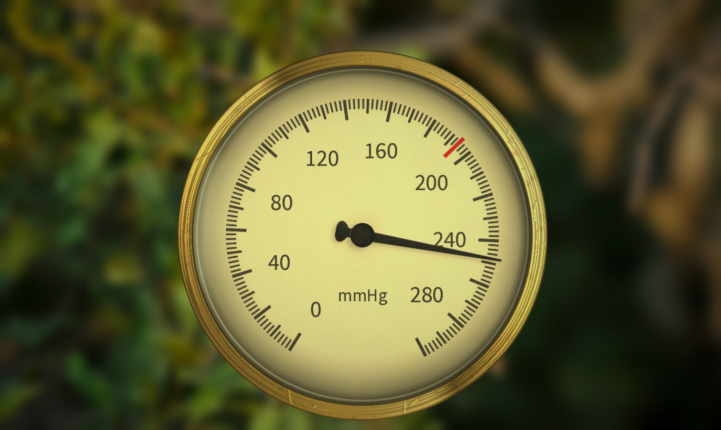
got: 248 mmHg
